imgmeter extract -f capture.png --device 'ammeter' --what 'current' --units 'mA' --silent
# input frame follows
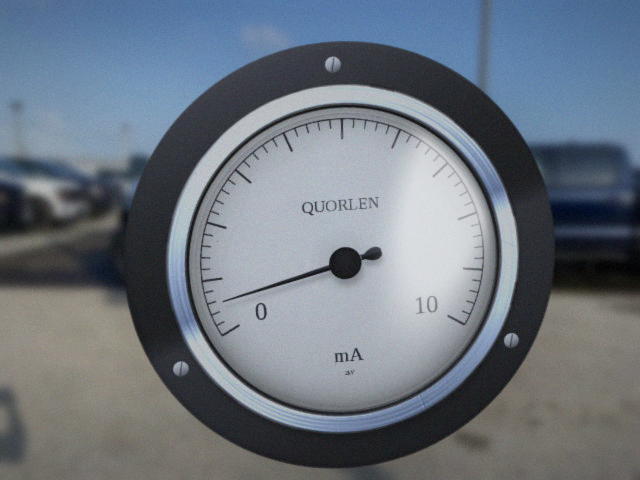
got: 0.6 mA
